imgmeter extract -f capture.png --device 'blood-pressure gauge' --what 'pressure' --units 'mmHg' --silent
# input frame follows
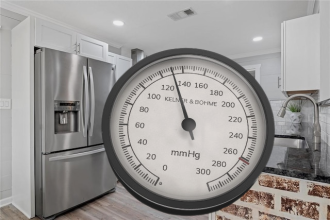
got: 130 mmHg
